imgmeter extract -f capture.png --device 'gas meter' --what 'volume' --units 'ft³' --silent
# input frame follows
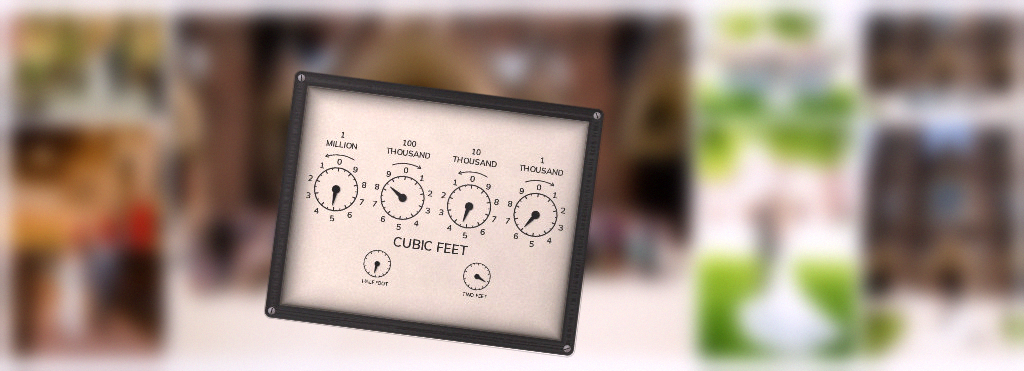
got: 484600 ft³
